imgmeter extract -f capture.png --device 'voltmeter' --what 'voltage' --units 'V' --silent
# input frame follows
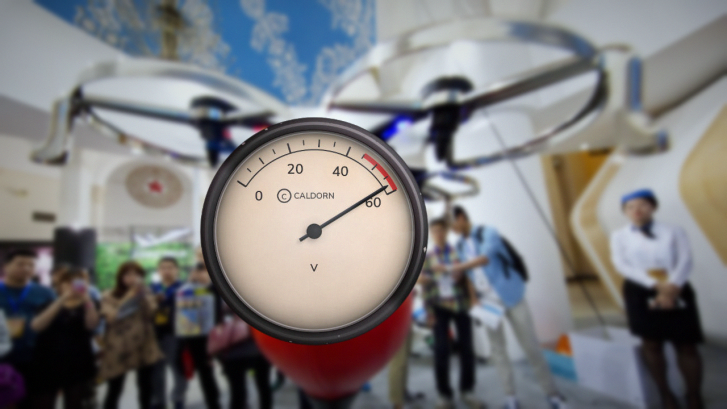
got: 57.5 V
